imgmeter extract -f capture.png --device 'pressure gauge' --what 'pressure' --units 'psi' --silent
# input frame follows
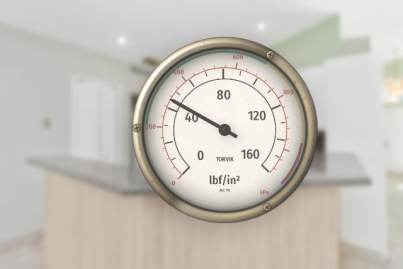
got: 45 psi
